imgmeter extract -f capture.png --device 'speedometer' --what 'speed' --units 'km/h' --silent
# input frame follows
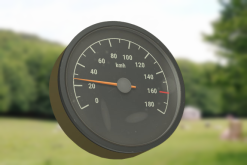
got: 25 km/h
